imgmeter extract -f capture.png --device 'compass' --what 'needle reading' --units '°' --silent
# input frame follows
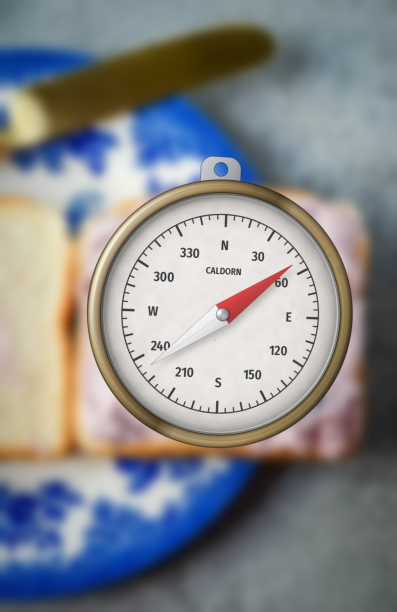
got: 52.5 °
